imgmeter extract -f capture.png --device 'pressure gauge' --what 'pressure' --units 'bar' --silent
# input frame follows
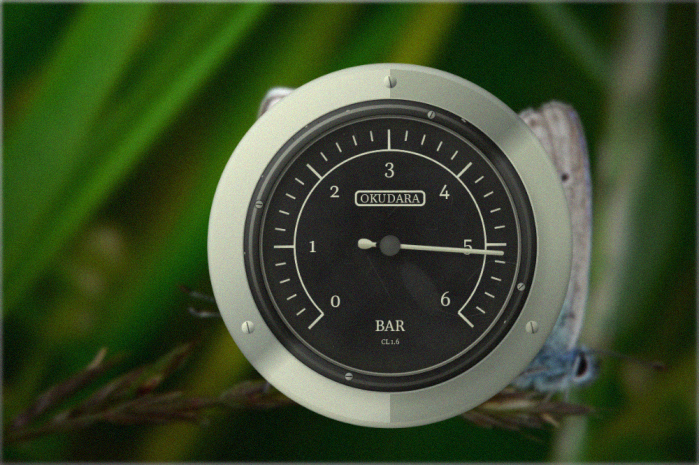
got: 5.1 bar
